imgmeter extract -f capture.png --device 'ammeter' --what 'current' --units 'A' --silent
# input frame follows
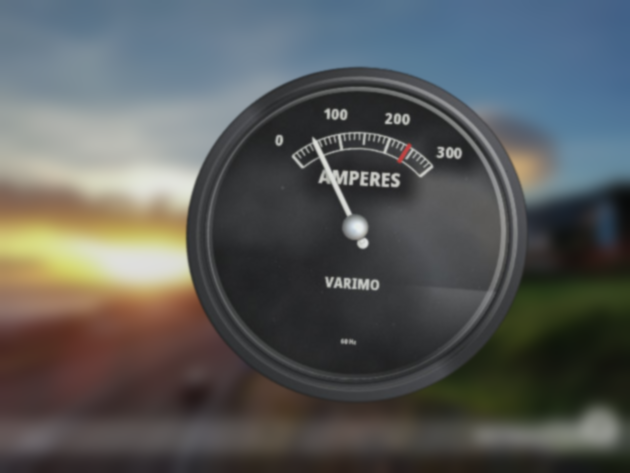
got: 50 A
